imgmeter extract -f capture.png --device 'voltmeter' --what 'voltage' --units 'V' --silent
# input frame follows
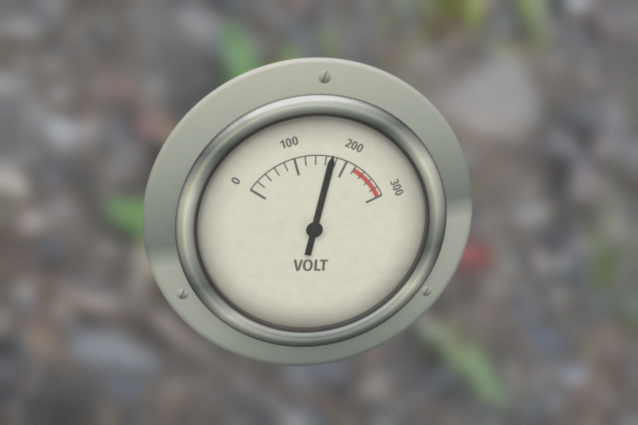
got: 170 V
